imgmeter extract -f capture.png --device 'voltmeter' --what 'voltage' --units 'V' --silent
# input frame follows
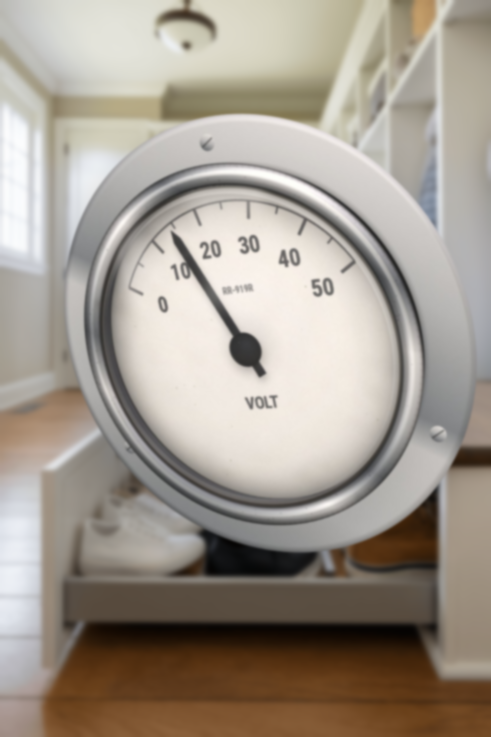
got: 15 V
